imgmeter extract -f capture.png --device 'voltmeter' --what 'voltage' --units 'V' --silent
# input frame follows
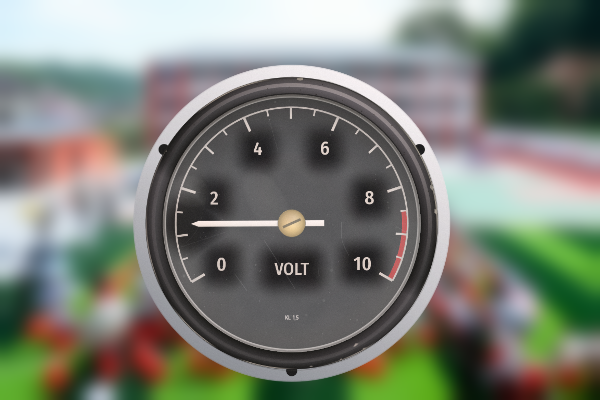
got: 1.25 V
